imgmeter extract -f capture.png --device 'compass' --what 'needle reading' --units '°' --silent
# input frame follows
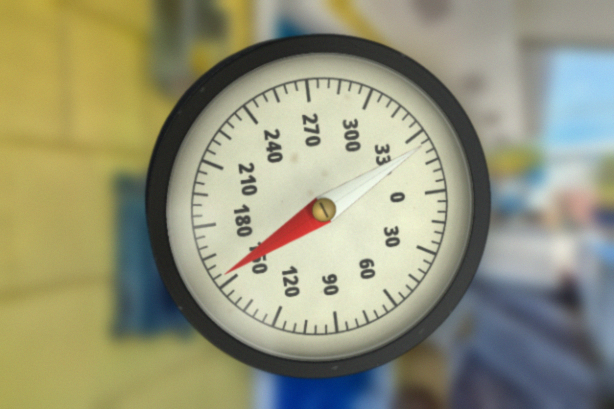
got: 155 °
